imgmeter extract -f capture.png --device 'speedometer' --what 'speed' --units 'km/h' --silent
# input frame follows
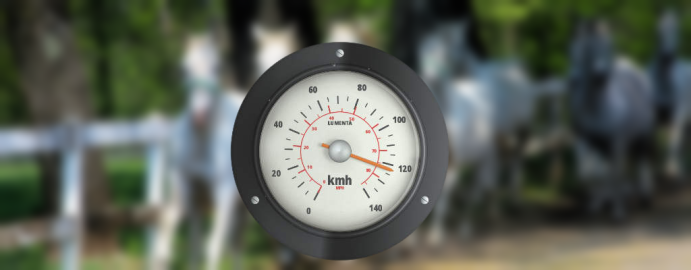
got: 122.5 km/h
